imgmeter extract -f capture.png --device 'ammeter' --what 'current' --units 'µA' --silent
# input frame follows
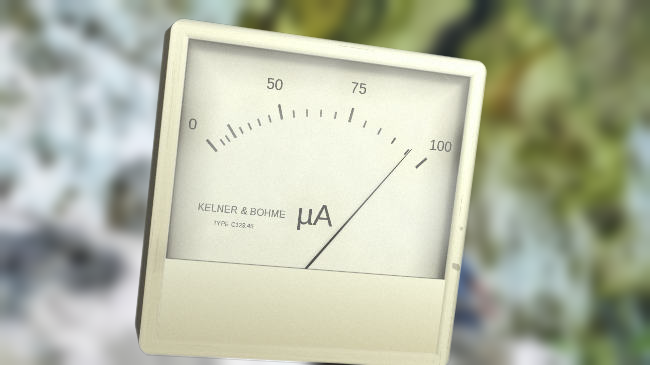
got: 95 µA
